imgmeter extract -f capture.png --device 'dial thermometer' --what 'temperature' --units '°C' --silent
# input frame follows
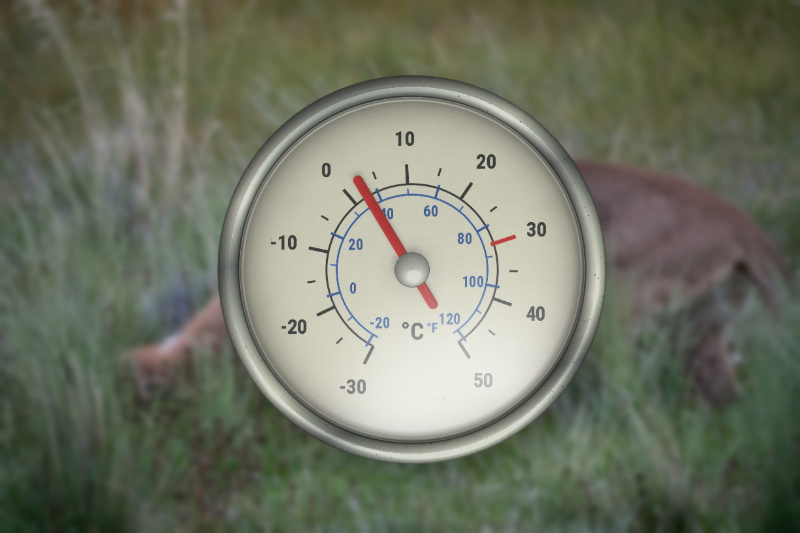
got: 2.5 °C
